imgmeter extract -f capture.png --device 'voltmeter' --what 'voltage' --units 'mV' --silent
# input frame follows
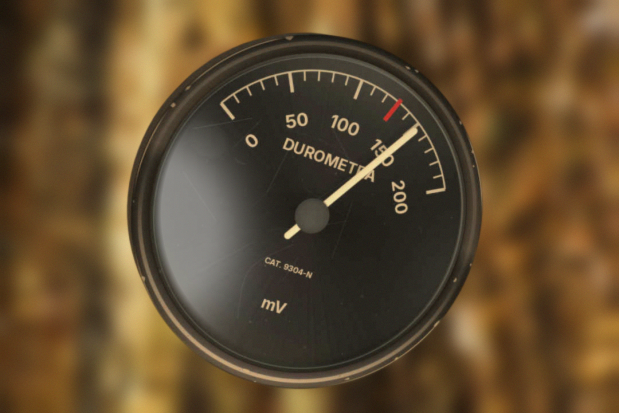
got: 150 mV
